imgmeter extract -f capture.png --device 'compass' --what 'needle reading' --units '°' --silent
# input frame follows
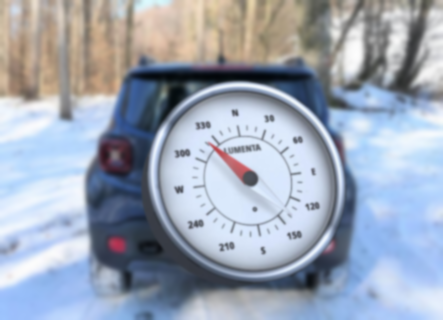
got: 320 °
